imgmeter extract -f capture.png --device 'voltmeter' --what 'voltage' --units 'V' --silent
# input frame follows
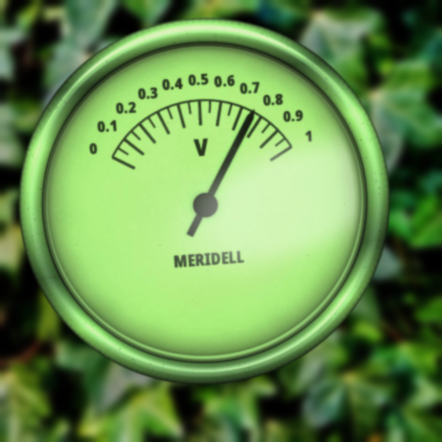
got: 0.75 V
